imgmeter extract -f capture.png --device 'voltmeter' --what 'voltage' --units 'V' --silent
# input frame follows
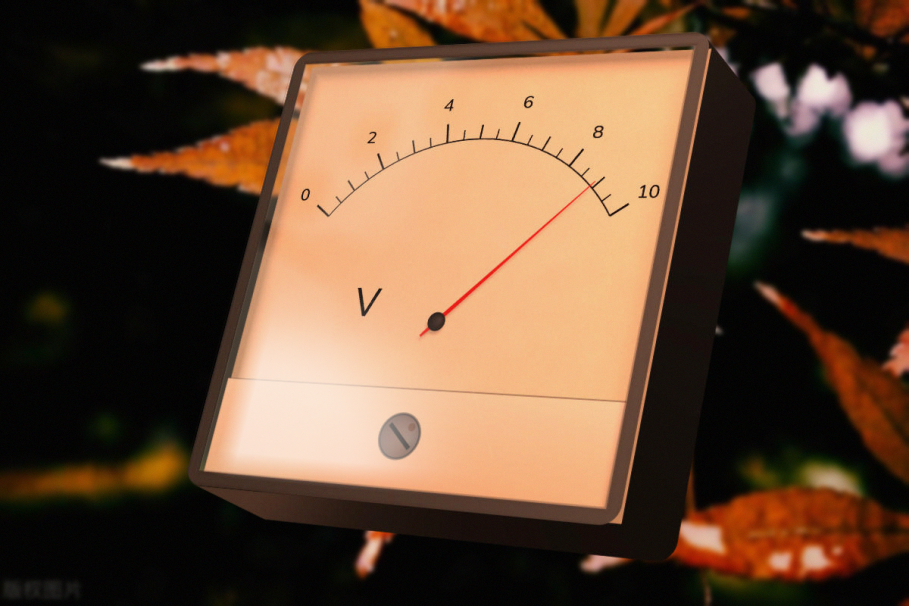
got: 9 V
